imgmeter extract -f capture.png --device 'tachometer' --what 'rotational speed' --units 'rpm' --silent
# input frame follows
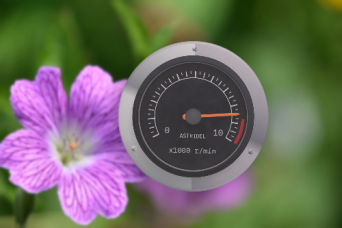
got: 8500 rpm
